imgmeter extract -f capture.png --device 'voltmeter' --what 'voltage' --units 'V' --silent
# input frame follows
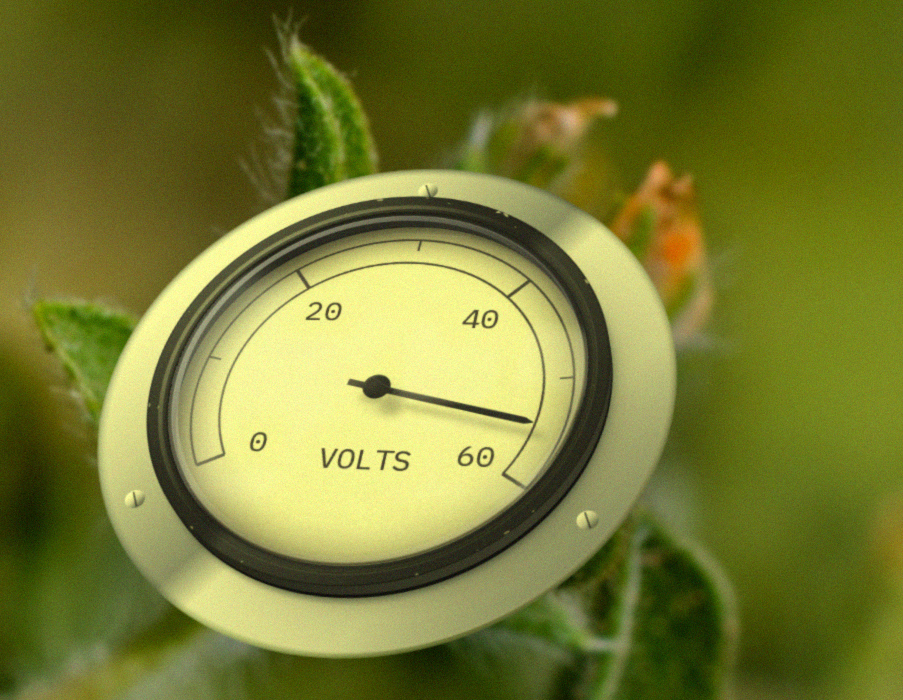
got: 55 V
